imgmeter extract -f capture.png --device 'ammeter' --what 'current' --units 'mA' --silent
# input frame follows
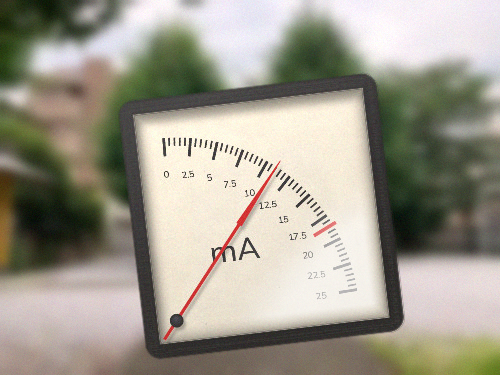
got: 11 mA
